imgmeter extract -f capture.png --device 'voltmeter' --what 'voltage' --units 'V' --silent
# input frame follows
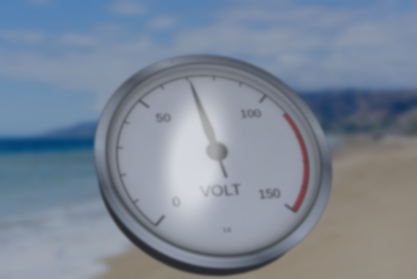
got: 70 V
